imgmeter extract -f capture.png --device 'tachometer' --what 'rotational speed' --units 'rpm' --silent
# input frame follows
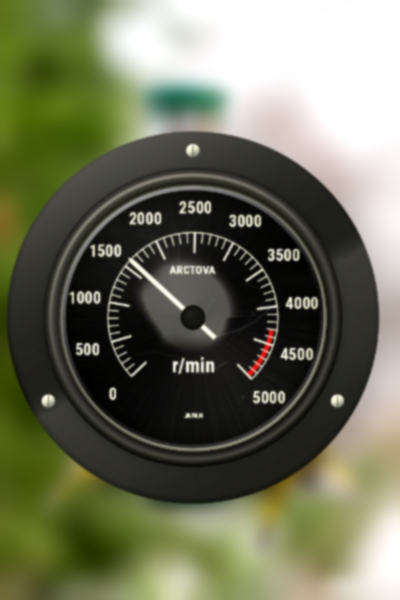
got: 1600 rpm
